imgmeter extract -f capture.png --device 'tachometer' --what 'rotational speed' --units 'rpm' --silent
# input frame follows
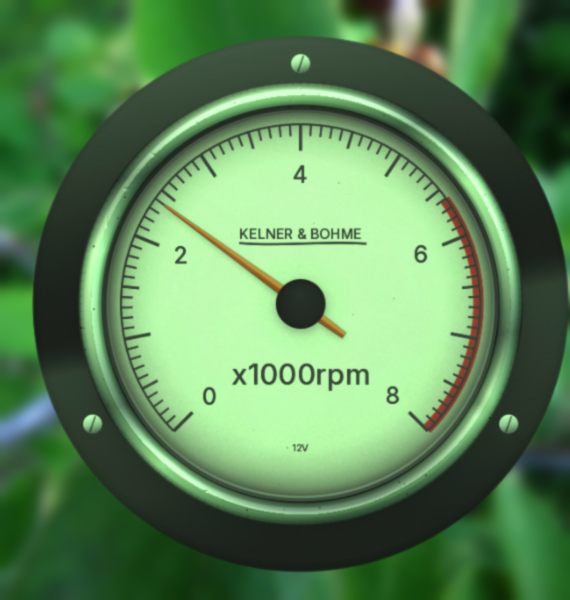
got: 2400 rpm
